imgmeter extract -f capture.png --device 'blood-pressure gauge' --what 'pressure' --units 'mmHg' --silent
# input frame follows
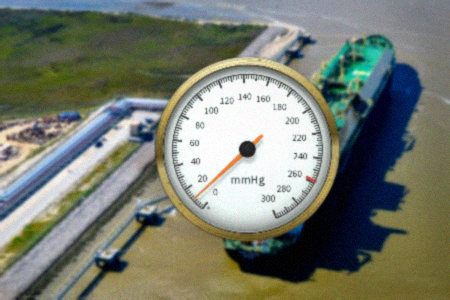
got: 10 mmHg
